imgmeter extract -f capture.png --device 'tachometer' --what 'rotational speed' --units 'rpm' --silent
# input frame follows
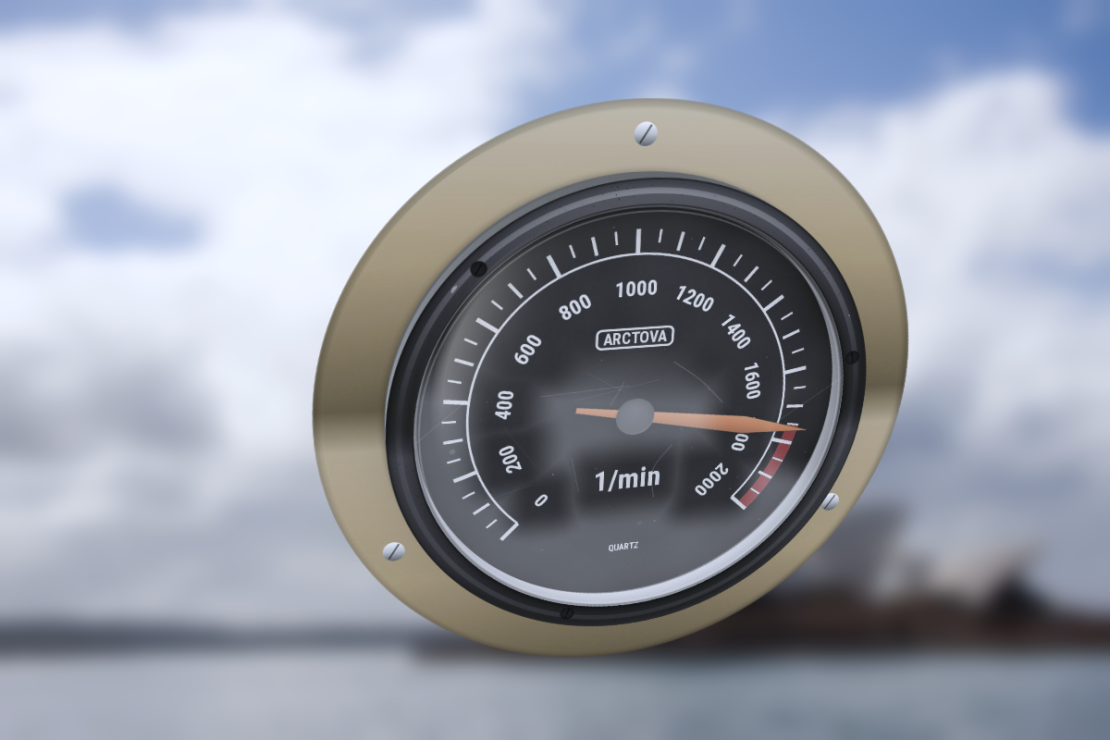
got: 1750 rpm
